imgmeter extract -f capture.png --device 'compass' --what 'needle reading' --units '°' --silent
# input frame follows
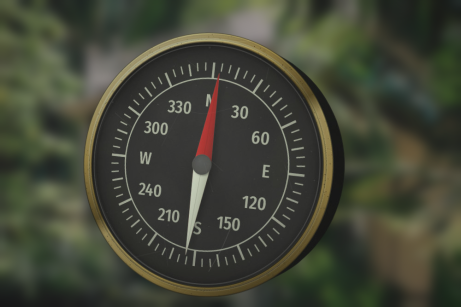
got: 5 °
